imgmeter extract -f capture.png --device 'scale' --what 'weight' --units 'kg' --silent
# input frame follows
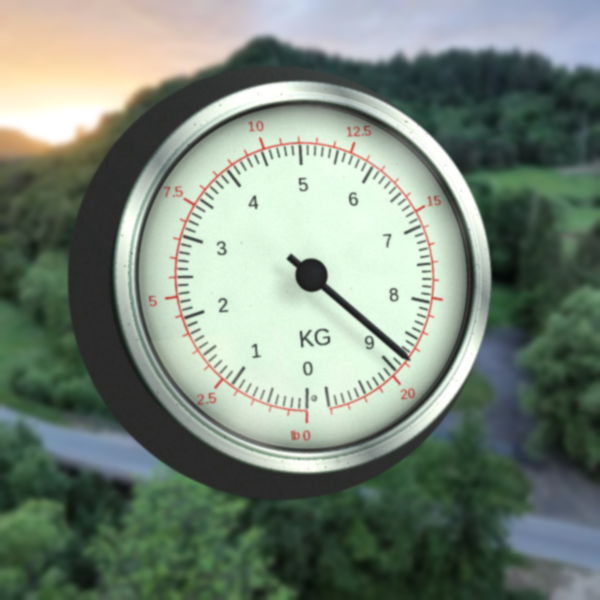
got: 8.8 kg
